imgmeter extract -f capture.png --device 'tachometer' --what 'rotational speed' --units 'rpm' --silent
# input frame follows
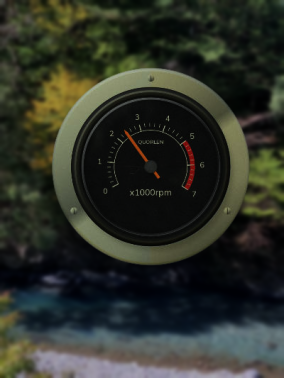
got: 2400 rpm
